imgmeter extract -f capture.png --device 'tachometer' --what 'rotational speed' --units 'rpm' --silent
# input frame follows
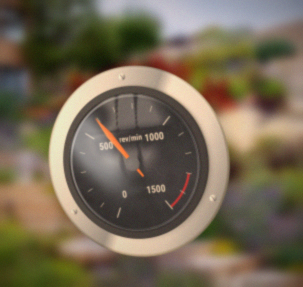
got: 600 rpm
